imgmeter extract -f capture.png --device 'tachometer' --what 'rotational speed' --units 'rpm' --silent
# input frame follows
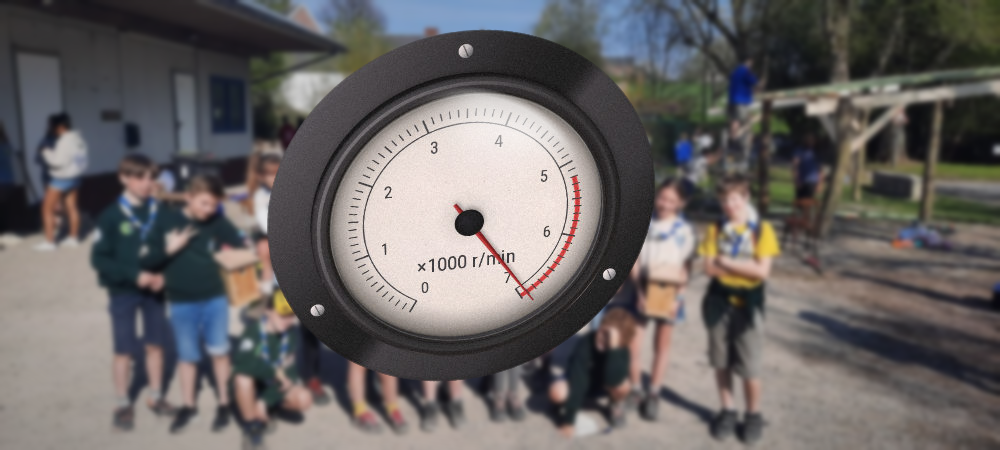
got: 6900 rpm
